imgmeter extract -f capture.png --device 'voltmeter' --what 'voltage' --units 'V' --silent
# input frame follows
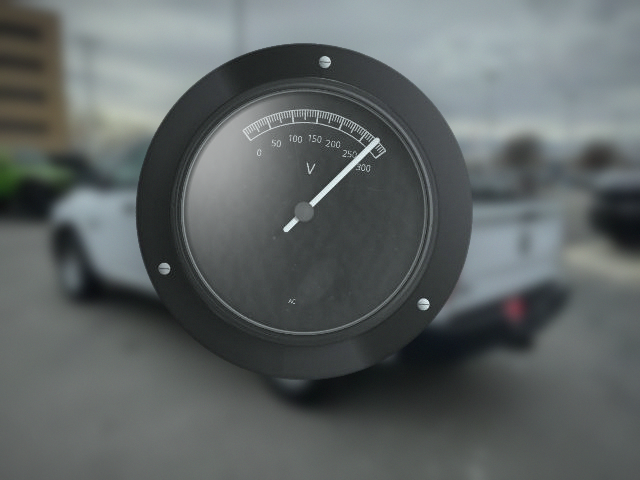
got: 275 V
